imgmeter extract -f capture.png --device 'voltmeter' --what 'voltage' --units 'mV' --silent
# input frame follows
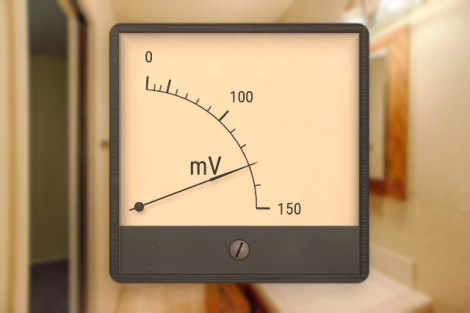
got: 130 mV
